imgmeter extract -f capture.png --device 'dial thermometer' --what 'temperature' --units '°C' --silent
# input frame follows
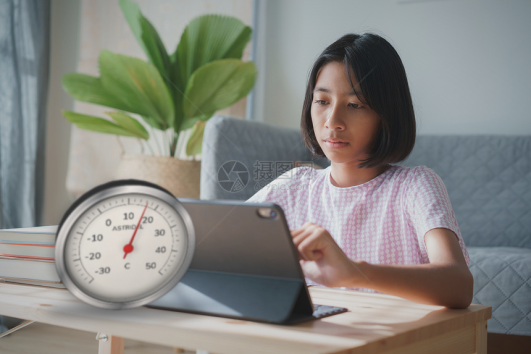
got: 16 °C
